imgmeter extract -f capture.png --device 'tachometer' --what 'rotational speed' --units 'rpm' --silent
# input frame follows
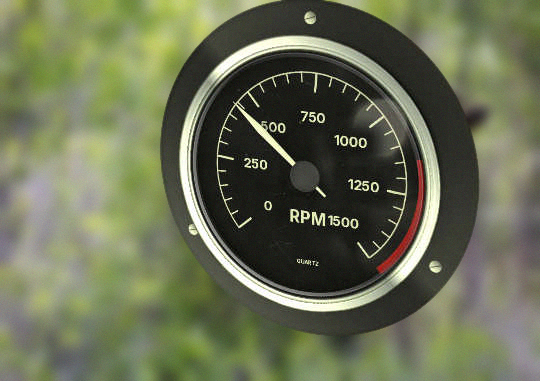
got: 450 rpm
